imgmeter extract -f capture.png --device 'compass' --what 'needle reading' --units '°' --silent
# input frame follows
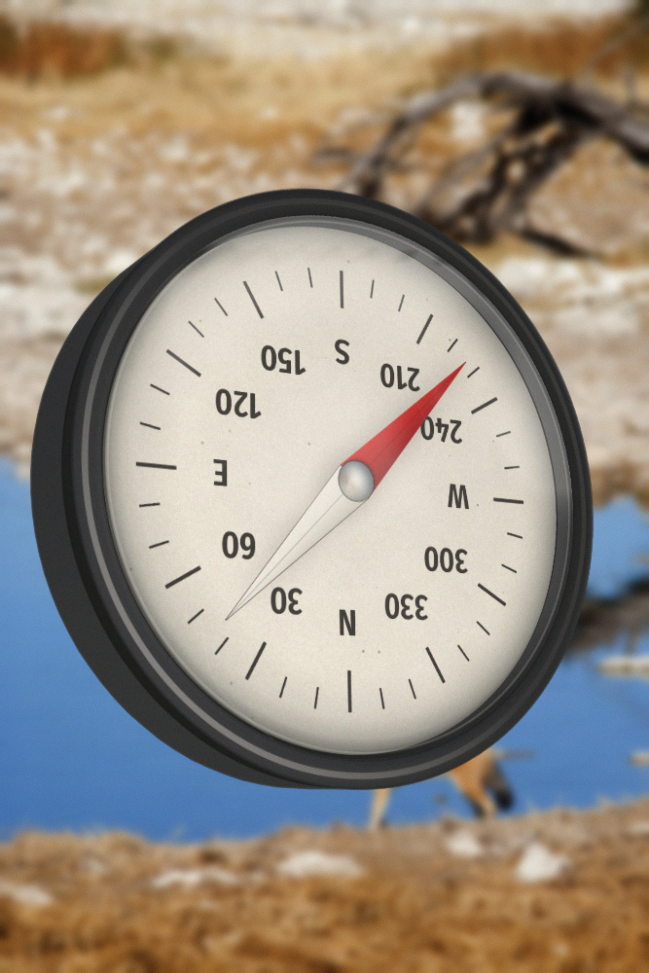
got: 225 °
